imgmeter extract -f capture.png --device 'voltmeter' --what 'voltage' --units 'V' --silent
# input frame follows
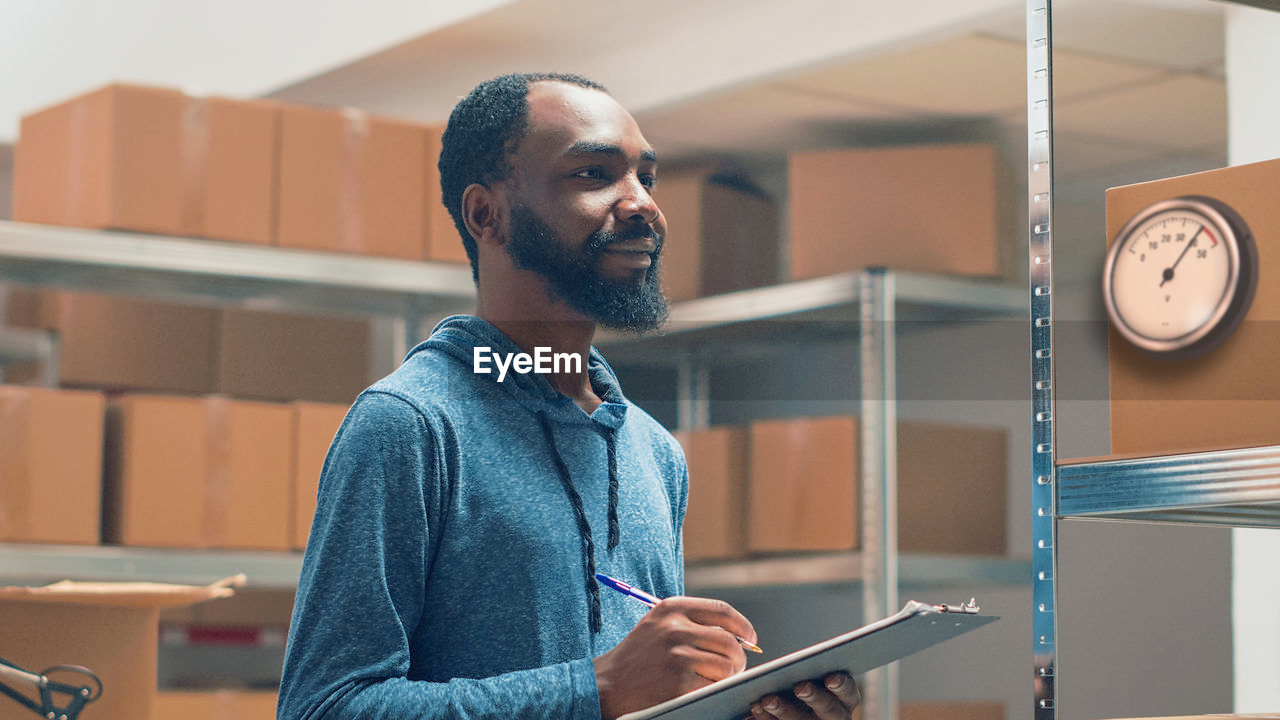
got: 40 V
